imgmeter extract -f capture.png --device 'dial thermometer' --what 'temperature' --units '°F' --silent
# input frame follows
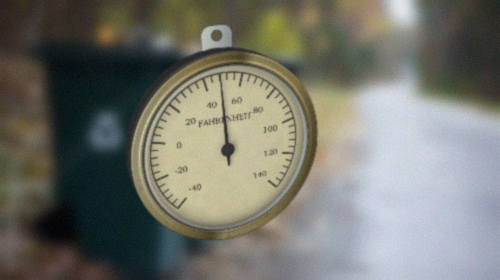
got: 48 °F
